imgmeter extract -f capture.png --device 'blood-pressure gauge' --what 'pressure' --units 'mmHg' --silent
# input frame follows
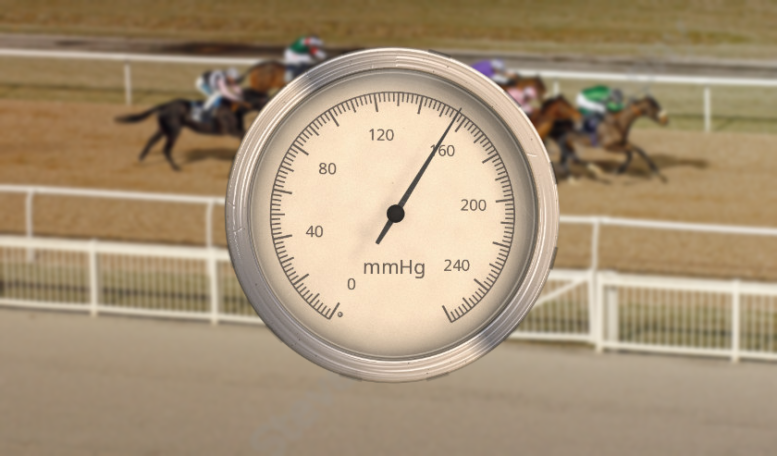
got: 156 mmHg
